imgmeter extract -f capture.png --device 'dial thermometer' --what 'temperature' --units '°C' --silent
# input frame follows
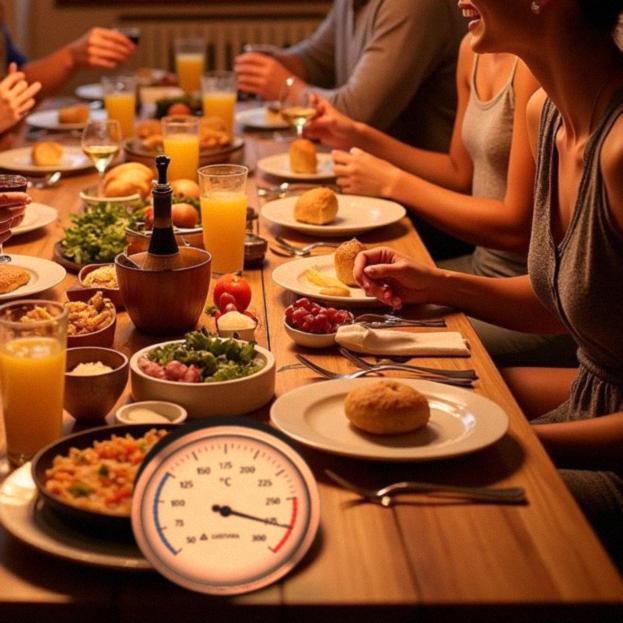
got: 275 °C
